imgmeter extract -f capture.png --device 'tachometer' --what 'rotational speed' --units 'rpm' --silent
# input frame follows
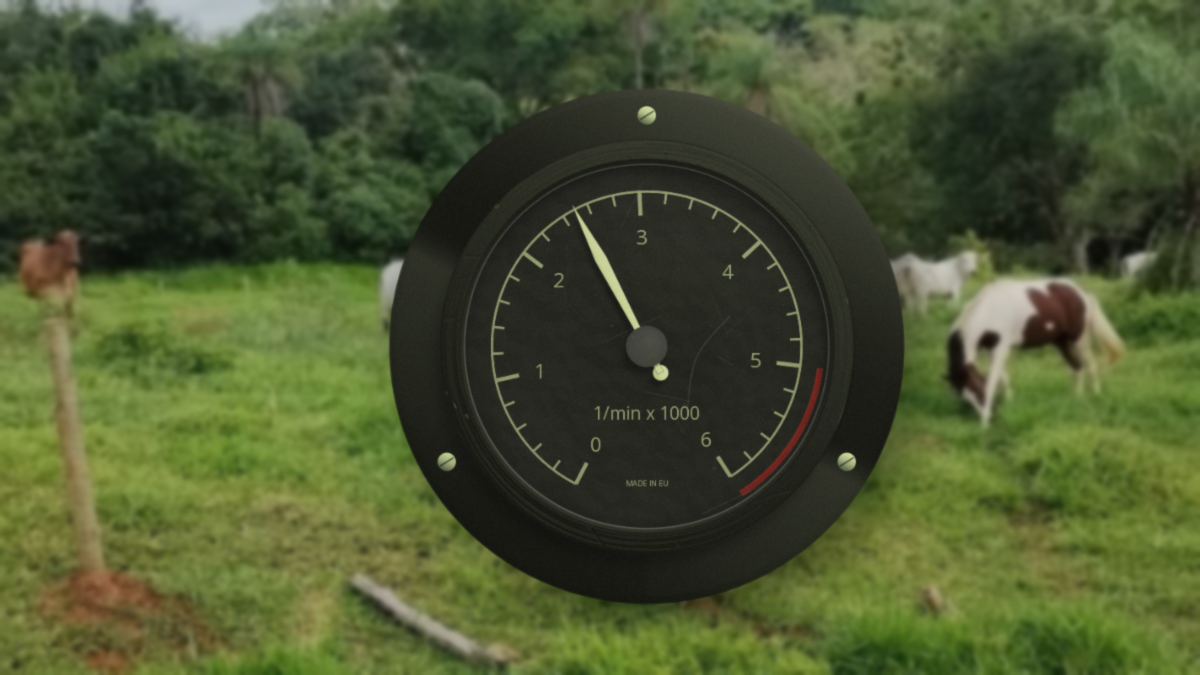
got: 2500 rpm
